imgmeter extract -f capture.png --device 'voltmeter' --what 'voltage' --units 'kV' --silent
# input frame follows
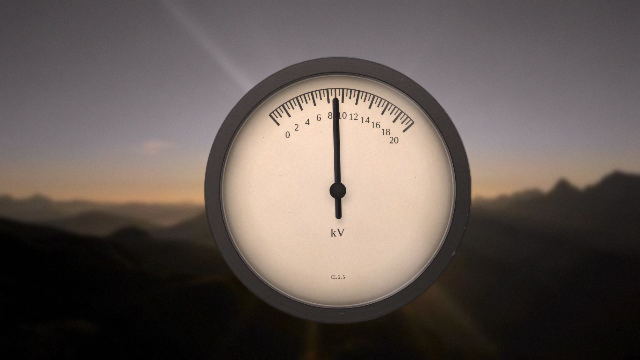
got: 9 kV
